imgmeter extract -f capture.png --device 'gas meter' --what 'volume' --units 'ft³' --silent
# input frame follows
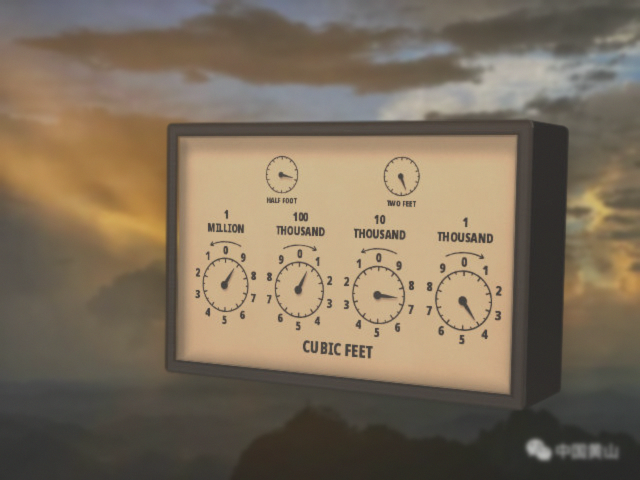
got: 907400 ft³
